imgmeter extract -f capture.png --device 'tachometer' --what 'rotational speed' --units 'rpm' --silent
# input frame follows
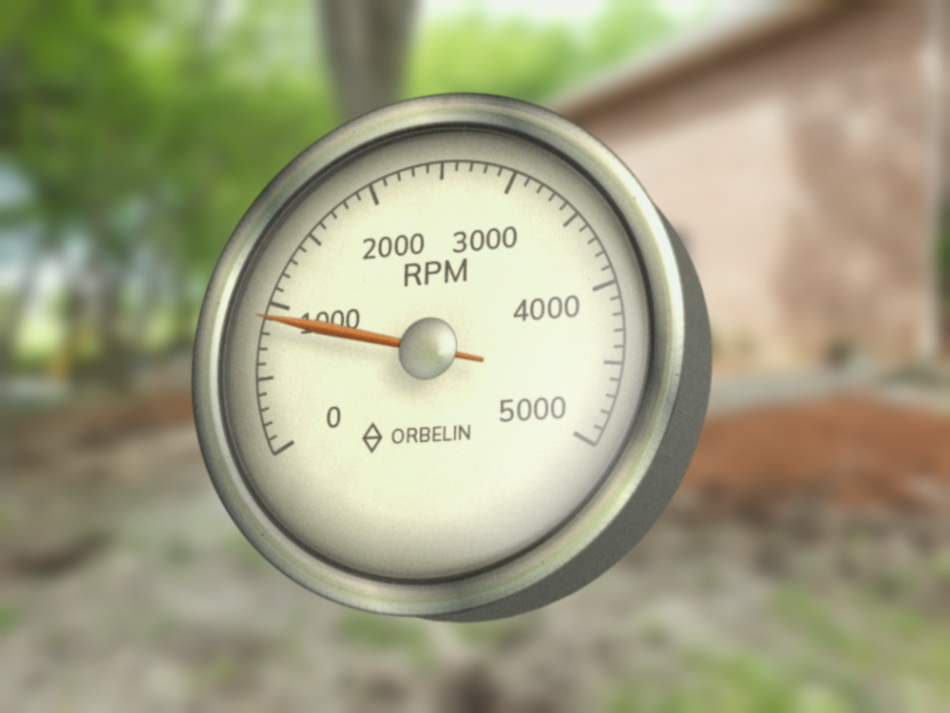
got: 900 rpm
